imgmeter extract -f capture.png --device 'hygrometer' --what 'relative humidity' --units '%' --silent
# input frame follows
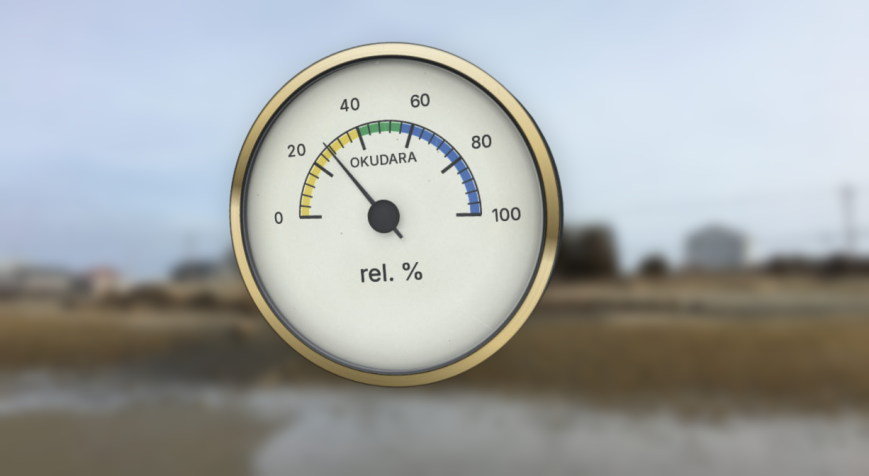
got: 28 %
